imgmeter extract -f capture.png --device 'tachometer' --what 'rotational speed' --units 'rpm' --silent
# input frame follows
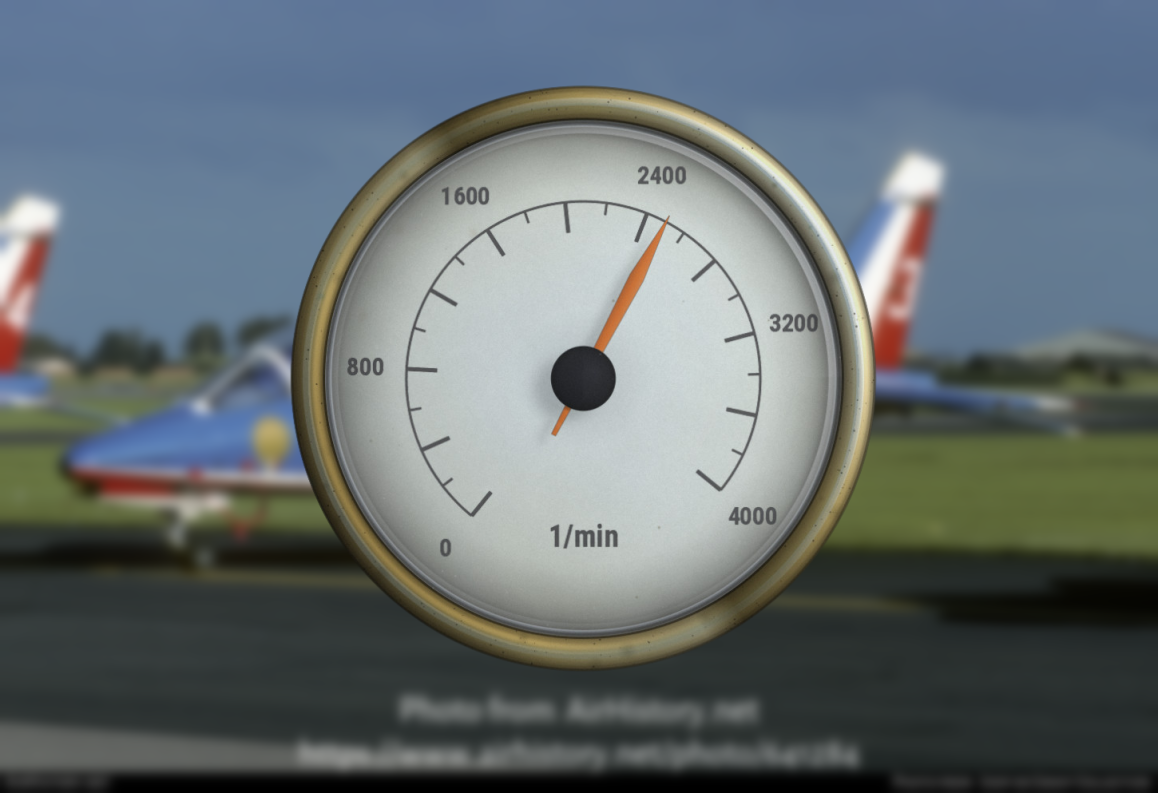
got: 2500 rpm
